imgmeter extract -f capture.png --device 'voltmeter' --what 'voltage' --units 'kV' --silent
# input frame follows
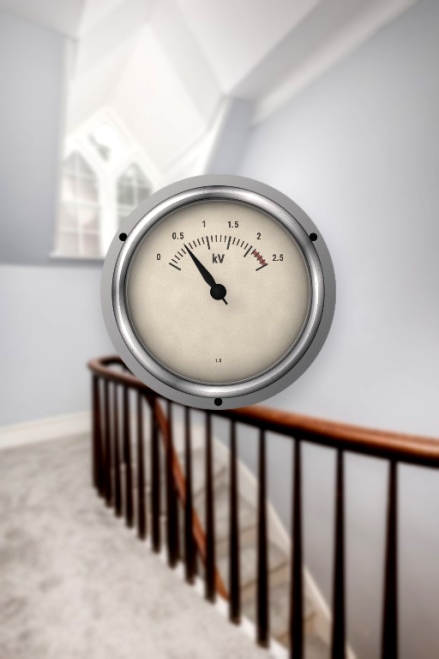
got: 0.5 kV
